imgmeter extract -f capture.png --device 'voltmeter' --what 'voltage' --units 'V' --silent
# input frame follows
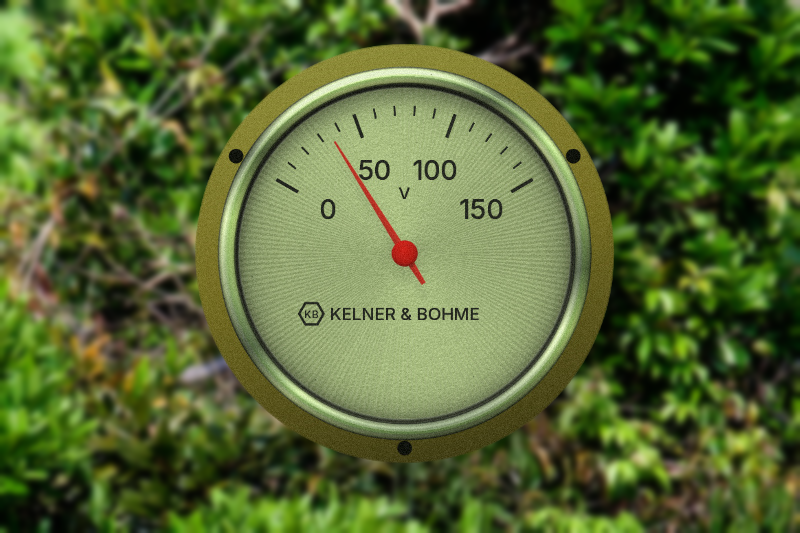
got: 35 V
